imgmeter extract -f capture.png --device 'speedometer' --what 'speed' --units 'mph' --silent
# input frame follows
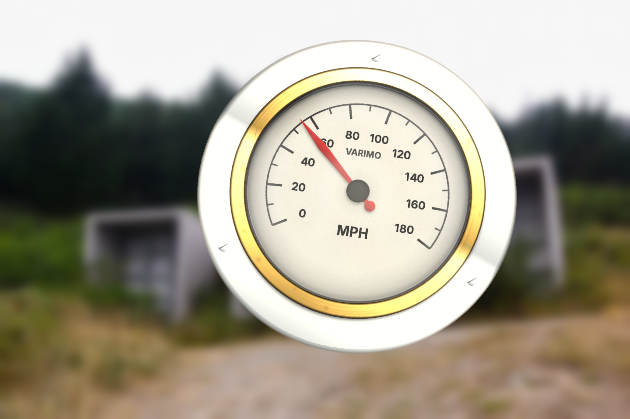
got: 55 mph
